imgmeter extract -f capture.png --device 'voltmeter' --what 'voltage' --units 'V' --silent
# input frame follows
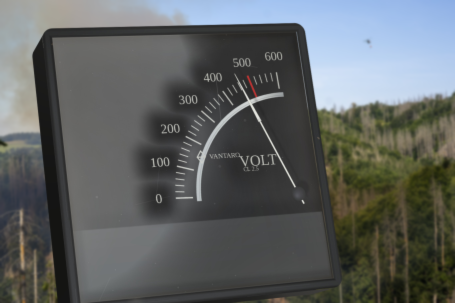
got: 460 V
